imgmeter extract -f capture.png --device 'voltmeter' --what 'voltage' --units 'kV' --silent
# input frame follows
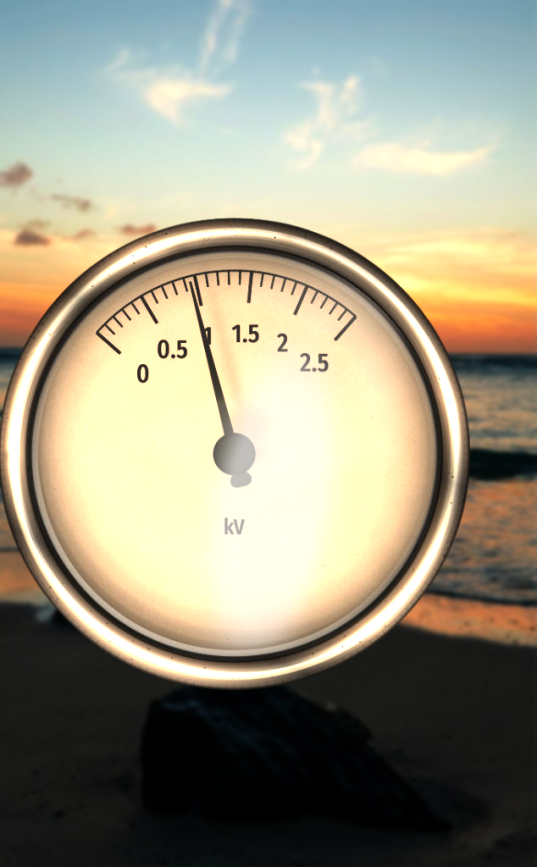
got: 0.95 kV
